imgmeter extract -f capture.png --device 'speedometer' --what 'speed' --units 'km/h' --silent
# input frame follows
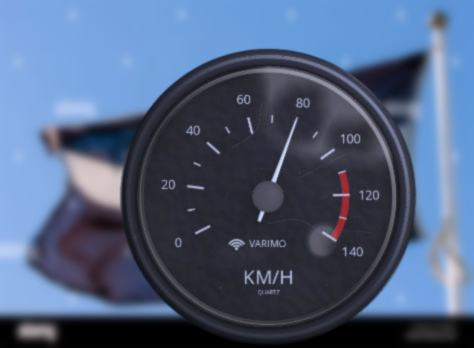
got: 80 km/h
